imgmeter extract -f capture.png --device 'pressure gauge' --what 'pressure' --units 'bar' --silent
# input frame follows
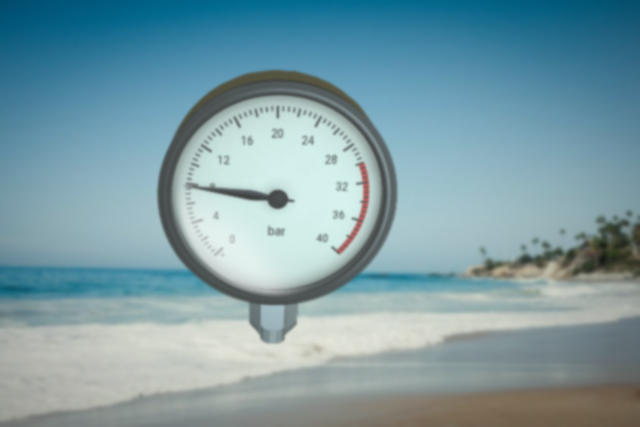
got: 8 bar
